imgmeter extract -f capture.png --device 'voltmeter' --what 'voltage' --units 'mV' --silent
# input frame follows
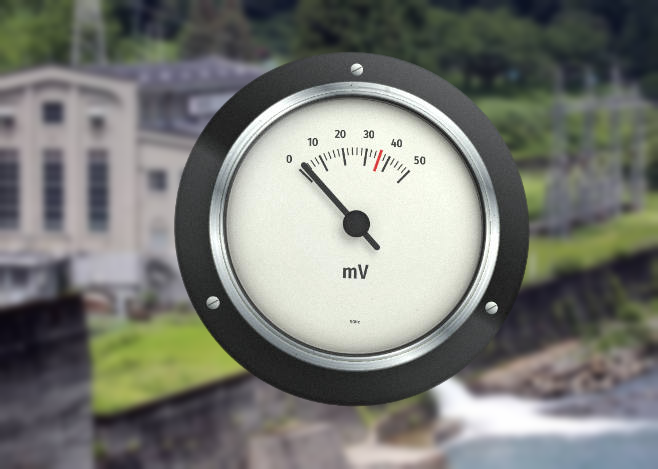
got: 2 mV
